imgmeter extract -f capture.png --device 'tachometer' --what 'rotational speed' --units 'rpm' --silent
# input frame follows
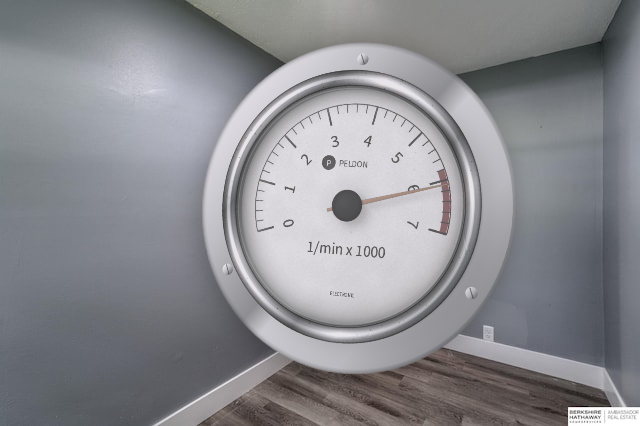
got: 6100 rpm
